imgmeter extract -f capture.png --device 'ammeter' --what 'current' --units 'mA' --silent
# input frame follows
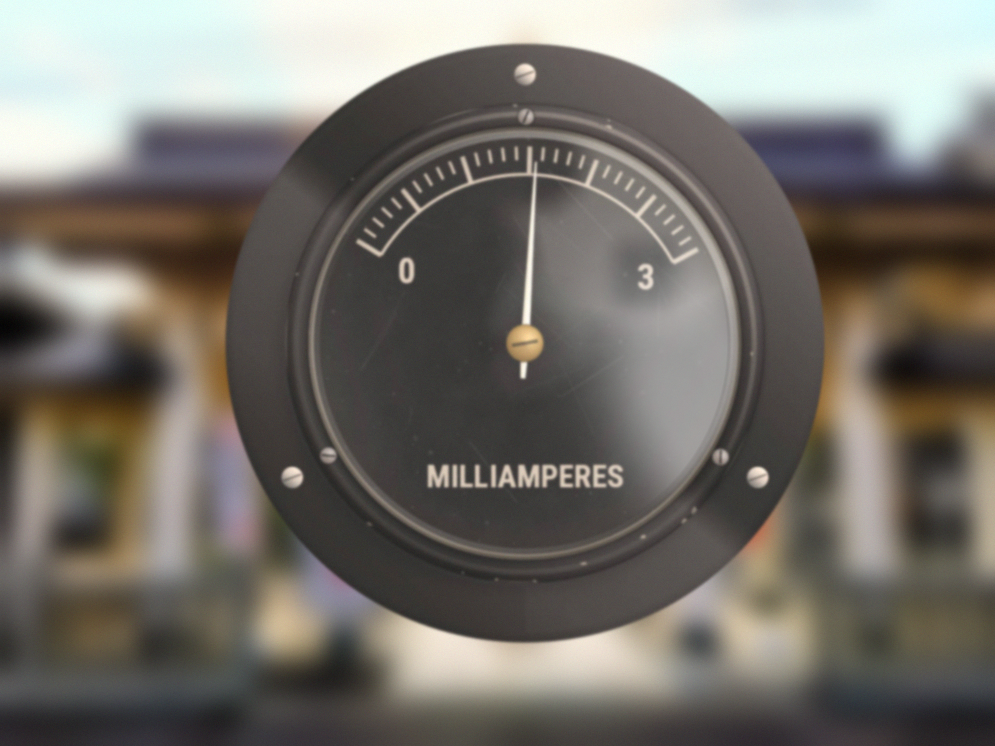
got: 1.55 mA
